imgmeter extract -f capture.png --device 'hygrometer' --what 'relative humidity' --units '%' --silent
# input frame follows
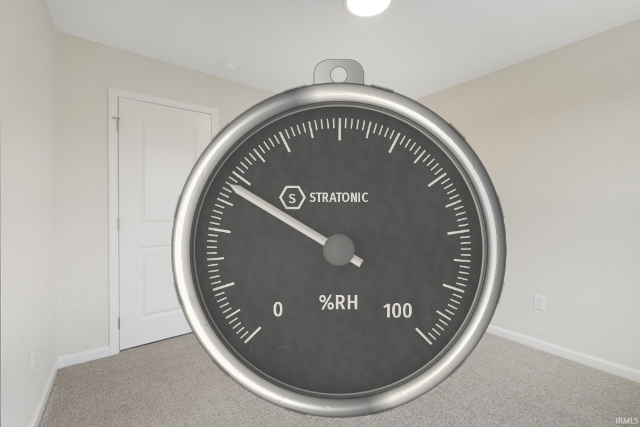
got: 28 %
